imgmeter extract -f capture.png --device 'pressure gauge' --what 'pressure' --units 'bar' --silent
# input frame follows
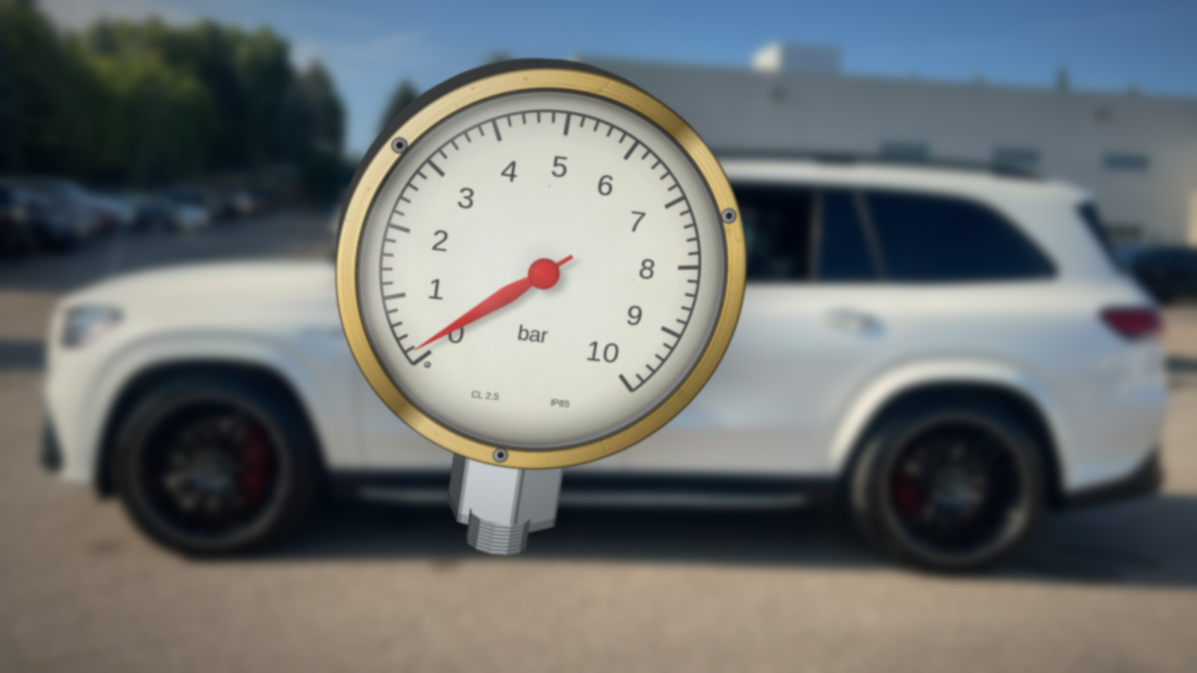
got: 0.2 bar
